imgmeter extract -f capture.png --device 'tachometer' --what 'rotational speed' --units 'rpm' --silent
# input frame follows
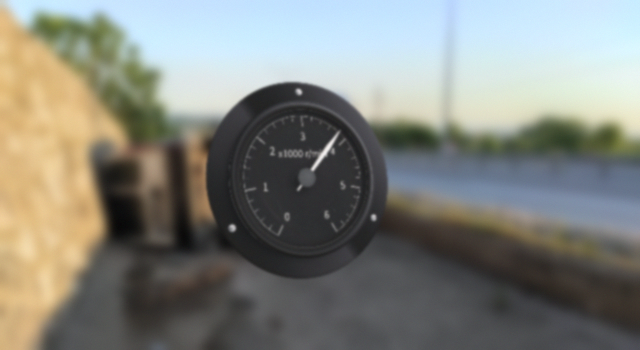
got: 3800 rpm
